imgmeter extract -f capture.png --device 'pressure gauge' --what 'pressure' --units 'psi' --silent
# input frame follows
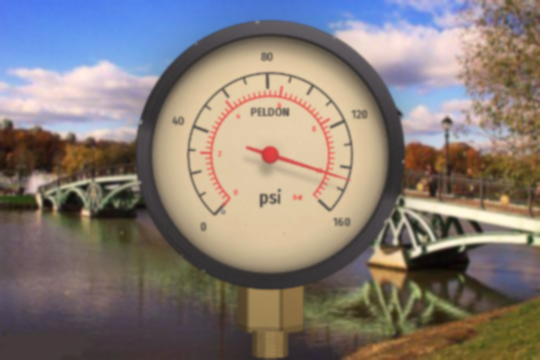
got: 145 psi
